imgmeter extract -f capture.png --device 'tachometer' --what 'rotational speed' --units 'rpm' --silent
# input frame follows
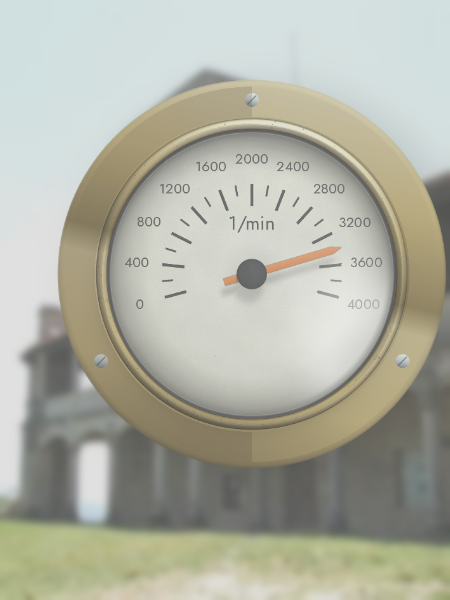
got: 3400 rpm
